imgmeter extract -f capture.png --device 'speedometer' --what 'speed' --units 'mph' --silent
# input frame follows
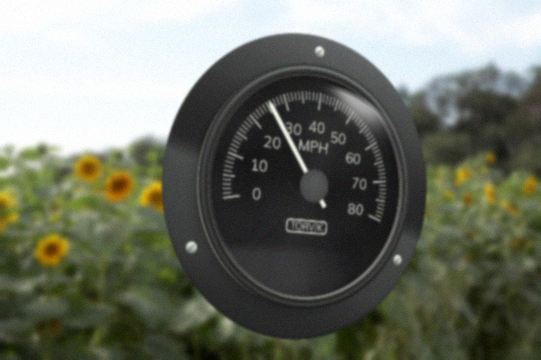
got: 25 mph
